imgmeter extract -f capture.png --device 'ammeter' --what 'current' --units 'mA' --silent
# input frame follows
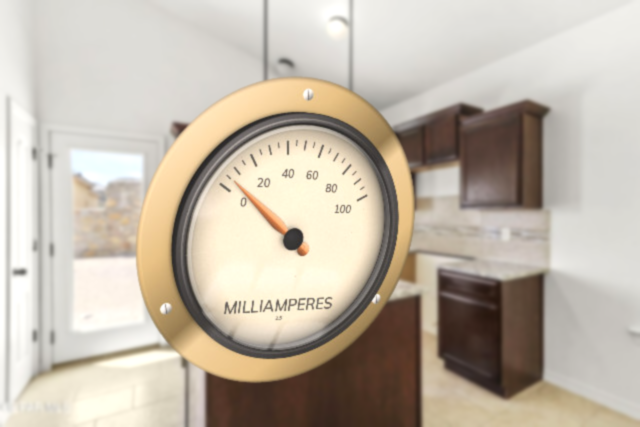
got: 5 mA
